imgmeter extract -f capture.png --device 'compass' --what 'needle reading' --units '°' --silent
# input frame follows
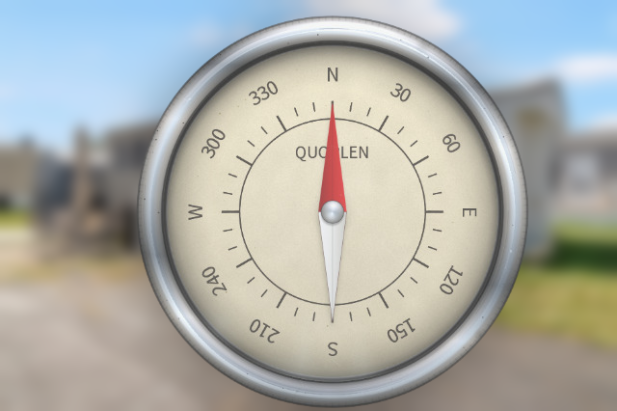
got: 0 °
